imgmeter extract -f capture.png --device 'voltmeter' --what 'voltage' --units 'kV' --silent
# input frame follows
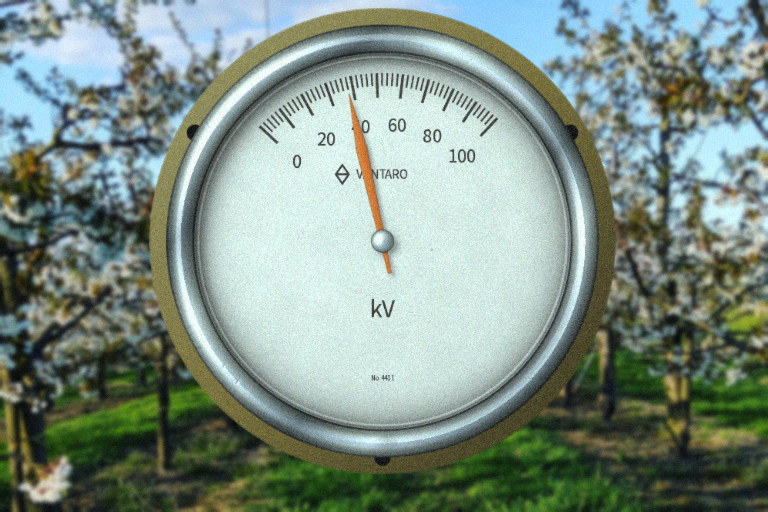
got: 38 kV
